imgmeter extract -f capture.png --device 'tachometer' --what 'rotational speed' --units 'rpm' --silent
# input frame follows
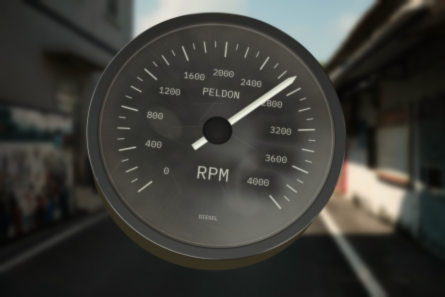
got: 2700 rpm
